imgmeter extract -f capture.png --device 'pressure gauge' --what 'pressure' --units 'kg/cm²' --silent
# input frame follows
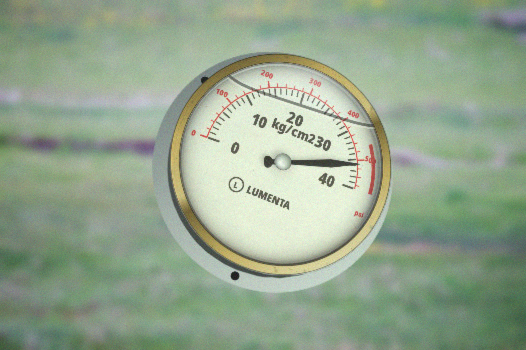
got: 36 kg/cm²
